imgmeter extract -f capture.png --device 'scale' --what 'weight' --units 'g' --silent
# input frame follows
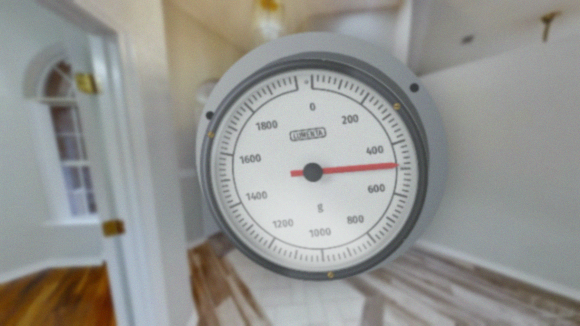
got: 480 g
